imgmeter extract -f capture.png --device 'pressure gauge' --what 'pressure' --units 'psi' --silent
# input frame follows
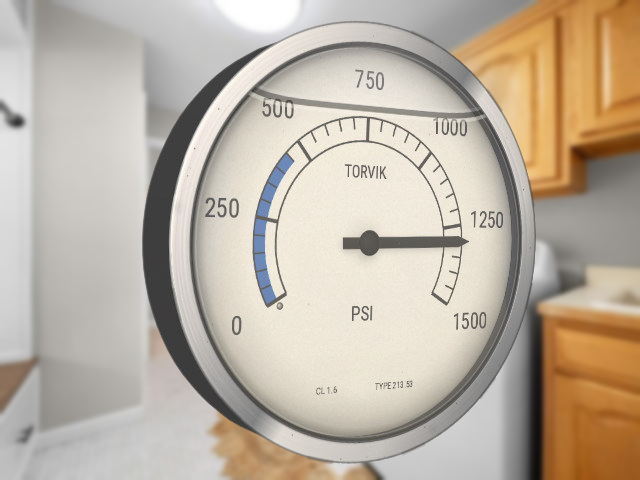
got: 1300 psi
